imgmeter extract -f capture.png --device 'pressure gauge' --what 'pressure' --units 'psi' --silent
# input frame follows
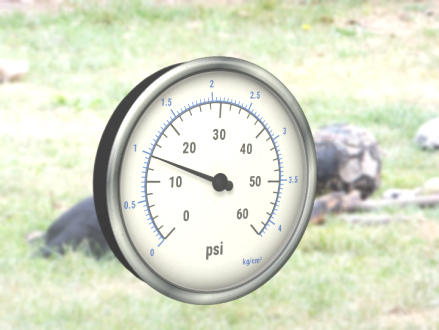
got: 14 psi
